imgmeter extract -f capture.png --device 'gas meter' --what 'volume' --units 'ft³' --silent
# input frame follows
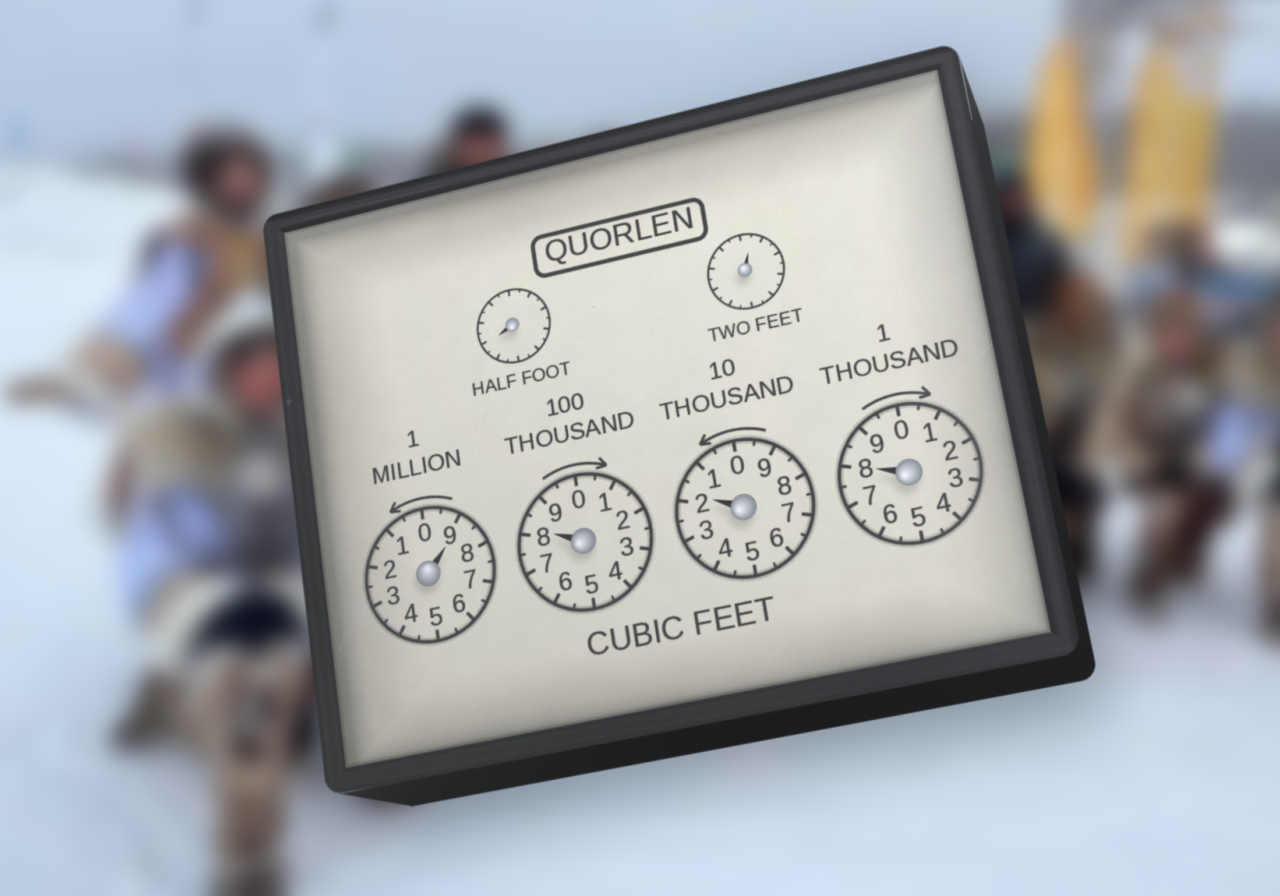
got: 881800 ft³
